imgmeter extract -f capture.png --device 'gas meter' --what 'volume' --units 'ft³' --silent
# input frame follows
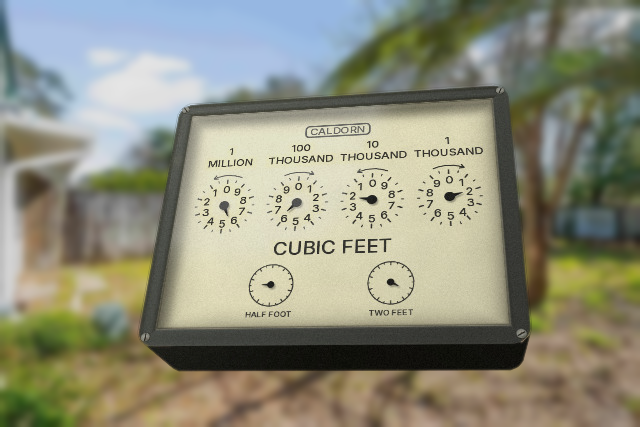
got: 562200 ft³
